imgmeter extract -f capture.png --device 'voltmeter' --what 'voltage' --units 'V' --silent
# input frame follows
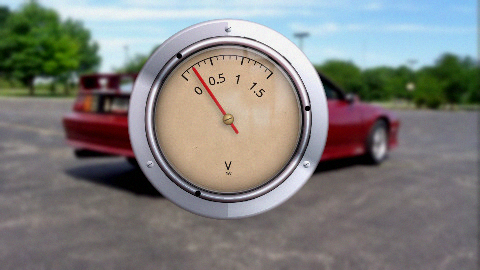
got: 0.2 V
